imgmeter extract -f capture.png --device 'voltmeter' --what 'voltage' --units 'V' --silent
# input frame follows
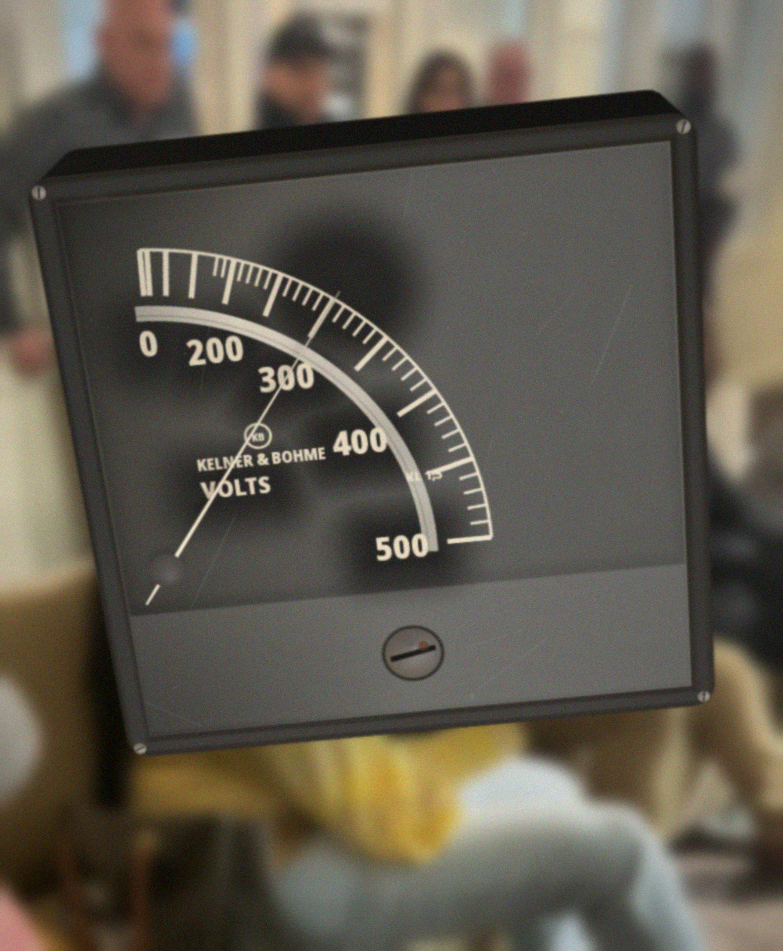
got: 300 V
